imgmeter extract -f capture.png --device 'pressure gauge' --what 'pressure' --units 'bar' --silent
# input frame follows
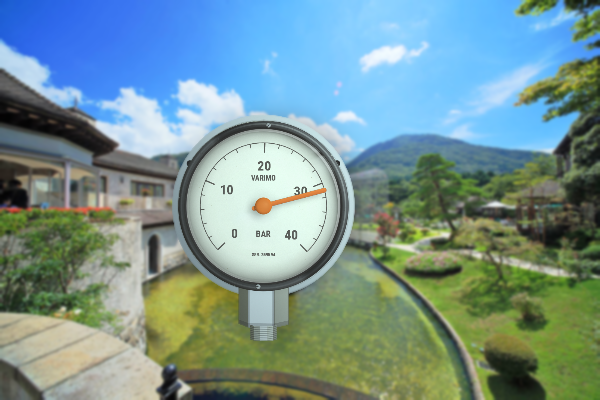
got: 31 bar
